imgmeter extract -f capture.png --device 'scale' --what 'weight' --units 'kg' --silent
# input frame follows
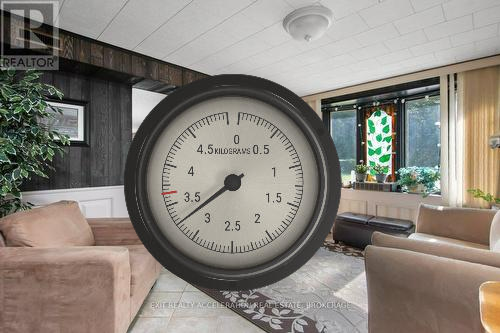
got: 3.25 kg
